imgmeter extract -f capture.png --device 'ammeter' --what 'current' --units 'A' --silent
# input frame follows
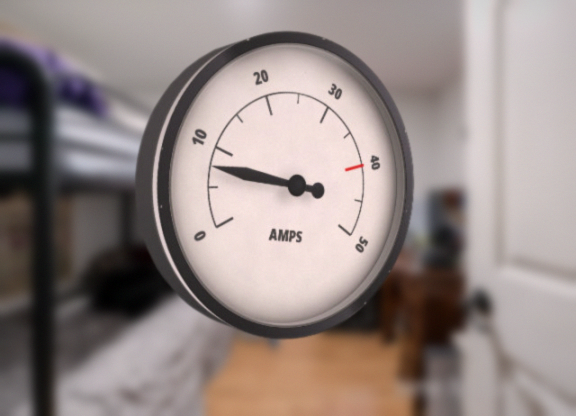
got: 7.5 A
